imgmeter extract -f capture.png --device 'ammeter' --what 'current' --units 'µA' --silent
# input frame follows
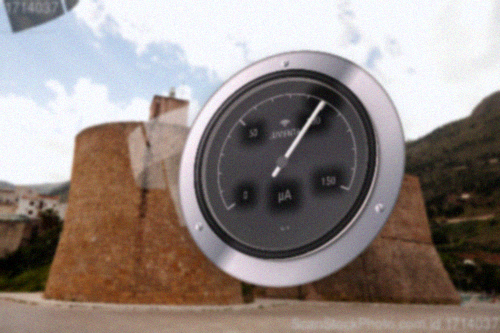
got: 100 µA
